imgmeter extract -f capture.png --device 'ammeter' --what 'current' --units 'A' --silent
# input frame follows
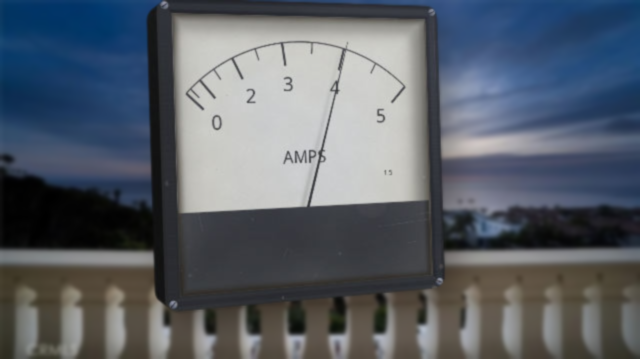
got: 4 A
